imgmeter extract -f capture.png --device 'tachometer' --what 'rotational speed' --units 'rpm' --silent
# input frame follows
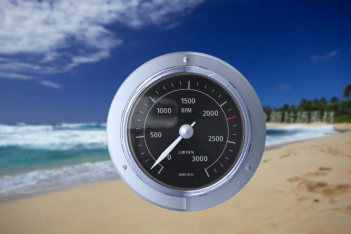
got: 100 rpm
